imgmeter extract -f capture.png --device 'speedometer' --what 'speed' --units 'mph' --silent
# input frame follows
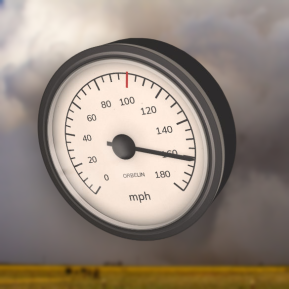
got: 160 mph
